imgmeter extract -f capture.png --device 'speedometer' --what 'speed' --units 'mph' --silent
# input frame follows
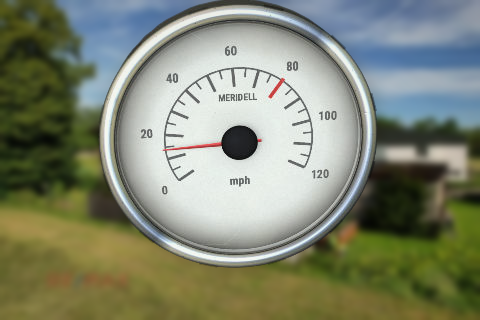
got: 15 mph
